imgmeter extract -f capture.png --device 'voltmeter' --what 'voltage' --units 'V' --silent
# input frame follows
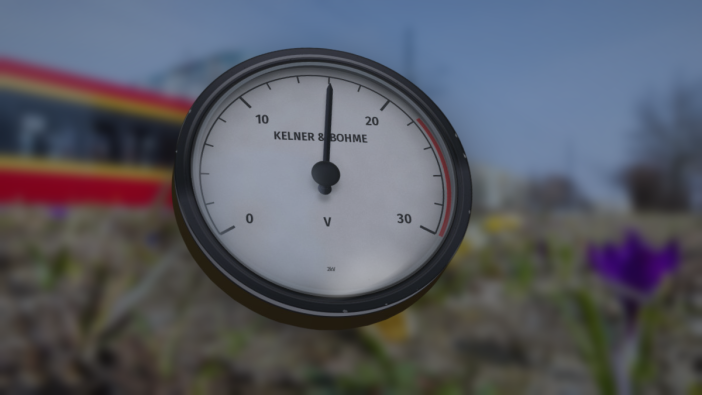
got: 16 V
